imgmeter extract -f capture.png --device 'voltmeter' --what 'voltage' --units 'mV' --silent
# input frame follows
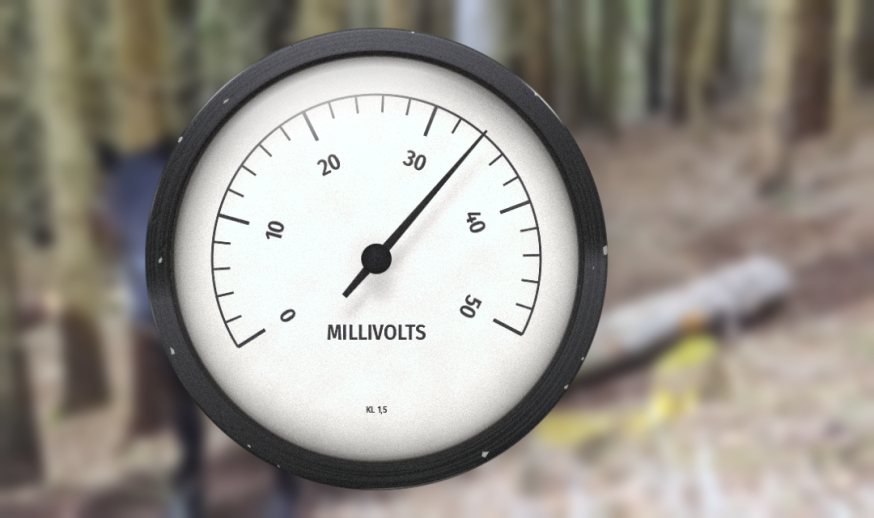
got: 34 mV
